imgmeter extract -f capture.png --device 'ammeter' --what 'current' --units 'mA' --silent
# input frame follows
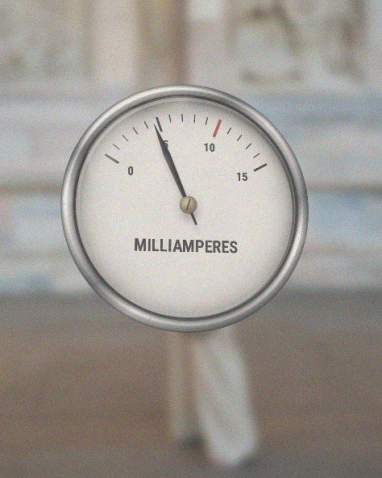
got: 4.5 mA
